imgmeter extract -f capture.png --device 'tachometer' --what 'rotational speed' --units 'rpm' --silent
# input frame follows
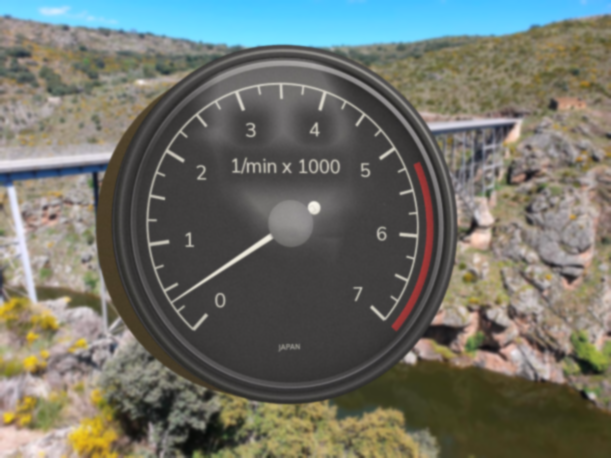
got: 375 rpm
